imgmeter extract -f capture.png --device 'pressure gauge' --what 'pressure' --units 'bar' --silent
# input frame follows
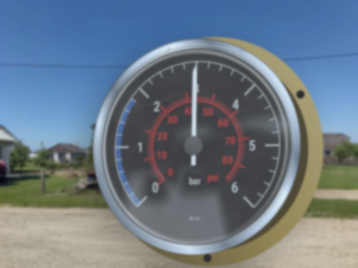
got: 3 bar
